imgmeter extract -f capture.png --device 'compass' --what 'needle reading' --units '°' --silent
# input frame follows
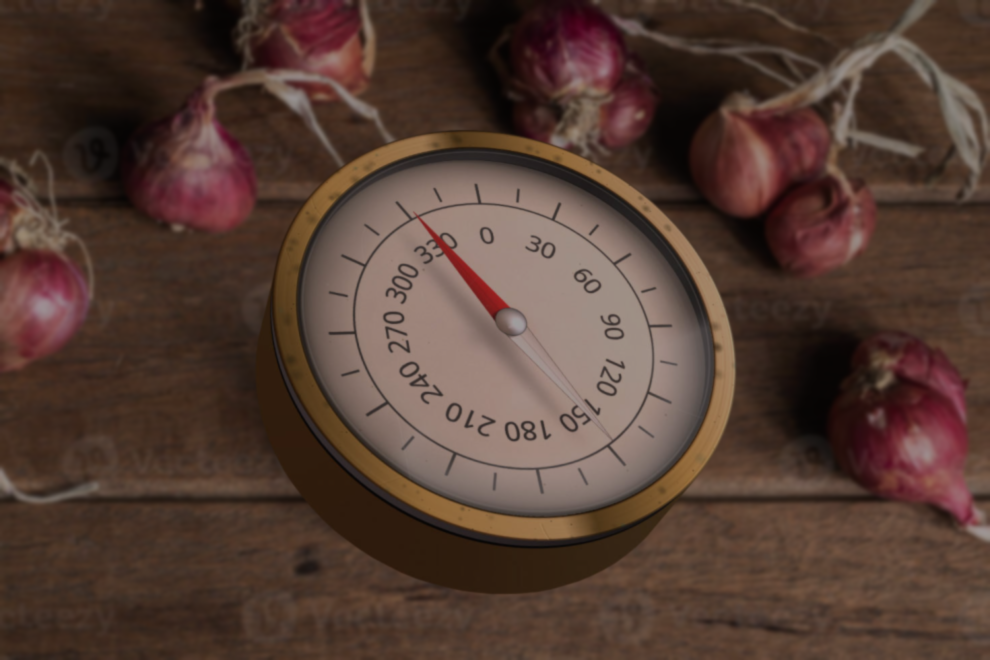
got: 330 °
